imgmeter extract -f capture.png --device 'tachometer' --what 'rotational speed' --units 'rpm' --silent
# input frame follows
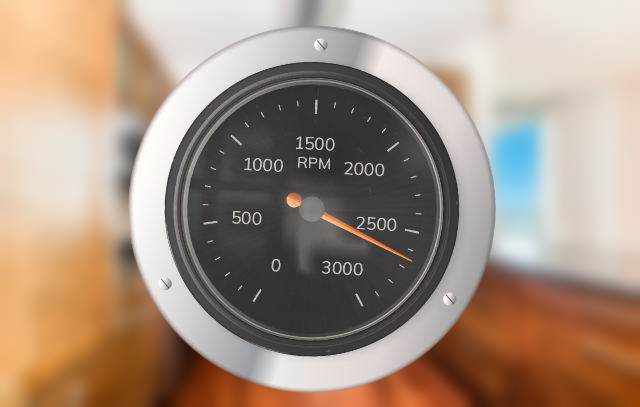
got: 2650 rpm
